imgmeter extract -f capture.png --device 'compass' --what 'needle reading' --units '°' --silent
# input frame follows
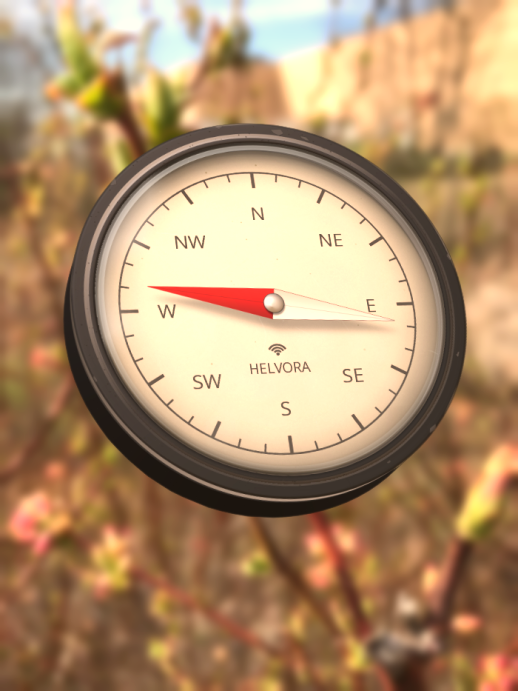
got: 280 °
